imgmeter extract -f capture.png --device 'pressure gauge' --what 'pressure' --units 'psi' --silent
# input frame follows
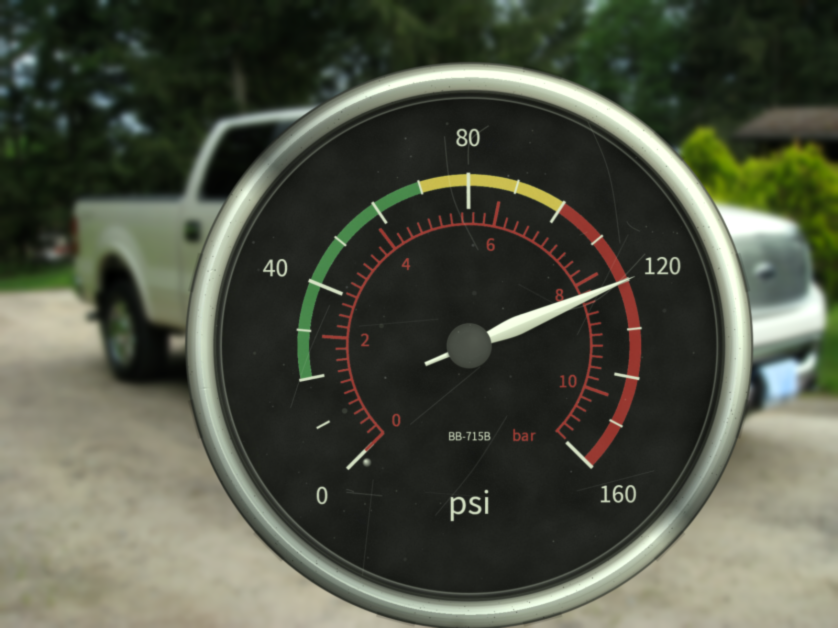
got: 120 psi
